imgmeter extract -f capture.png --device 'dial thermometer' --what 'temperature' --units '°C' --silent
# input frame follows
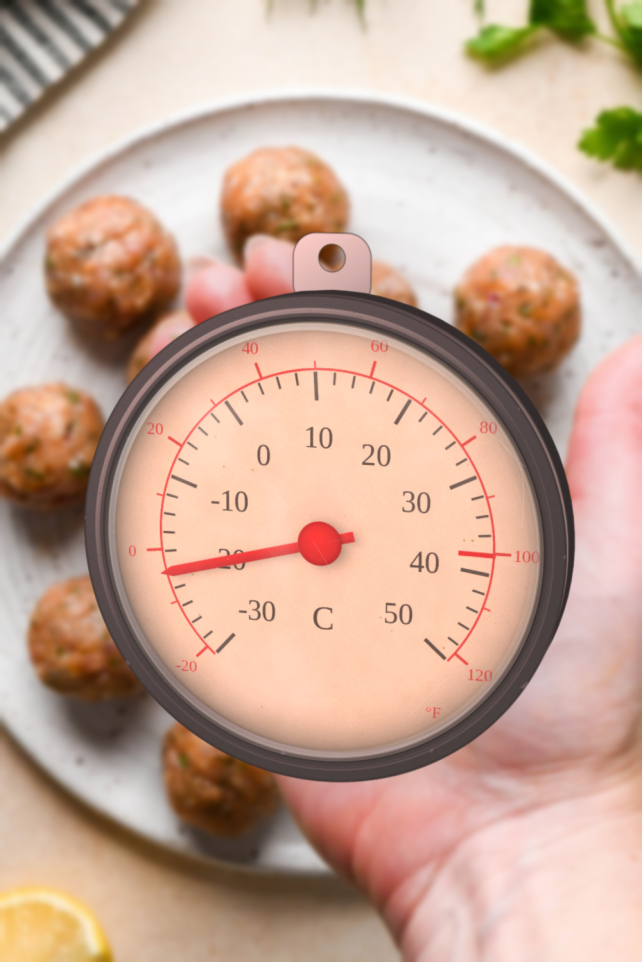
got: -20 °C
